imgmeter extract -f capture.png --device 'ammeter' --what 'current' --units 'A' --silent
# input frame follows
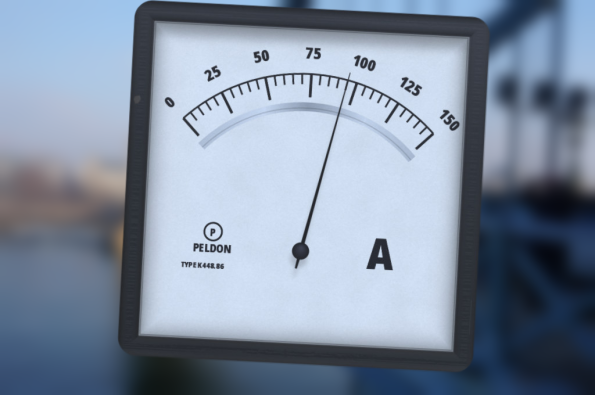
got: 95 A
